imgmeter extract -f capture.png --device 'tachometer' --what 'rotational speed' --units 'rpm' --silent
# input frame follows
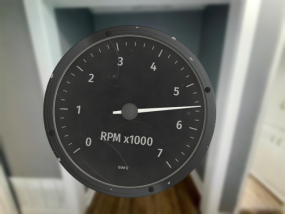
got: 5500 rpm
